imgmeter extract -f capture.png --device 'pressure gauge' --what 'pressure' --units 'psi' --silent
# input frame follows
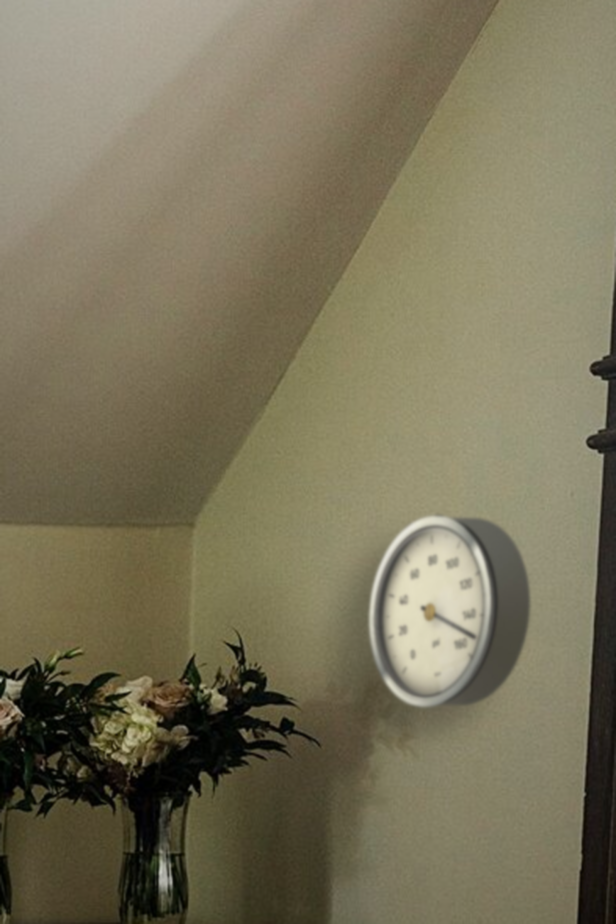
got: 150 psi
